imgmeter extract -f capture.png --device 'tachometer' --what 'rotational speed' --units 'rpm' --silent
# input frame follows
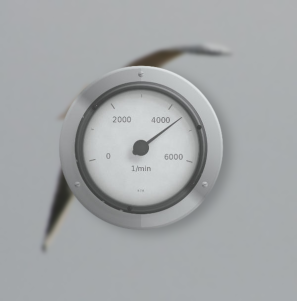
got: 4500 rpm
